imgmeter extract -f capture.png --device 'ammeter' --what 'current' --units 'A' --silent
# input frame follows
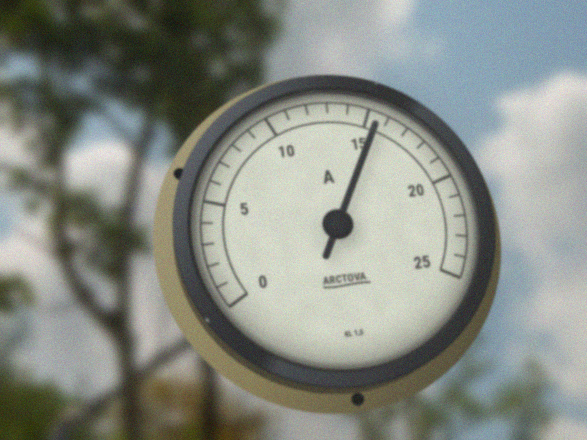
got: 15.5 A
